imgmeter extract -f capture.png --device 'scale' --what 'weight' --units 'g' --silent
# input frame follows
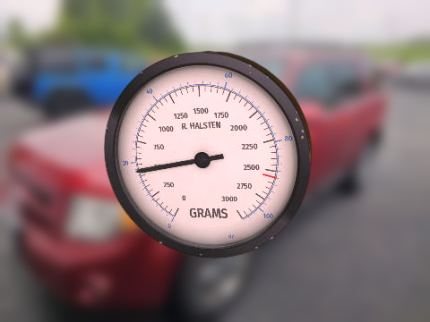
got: 500 g
